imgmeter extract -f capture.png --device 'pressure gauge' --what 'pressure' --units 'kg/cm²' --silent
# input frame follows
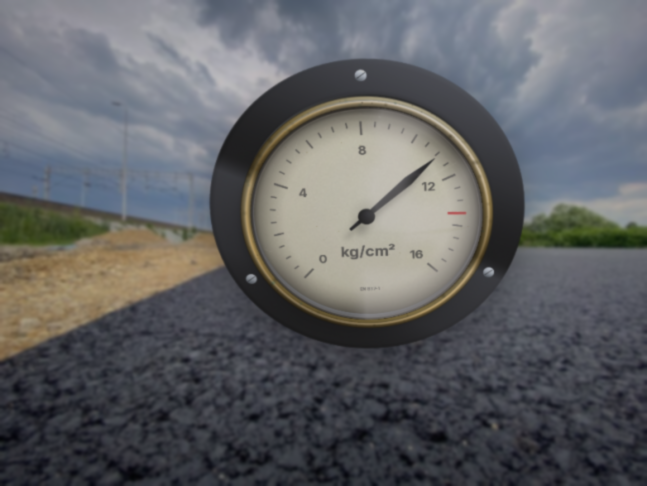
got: 11 kg/cm²
